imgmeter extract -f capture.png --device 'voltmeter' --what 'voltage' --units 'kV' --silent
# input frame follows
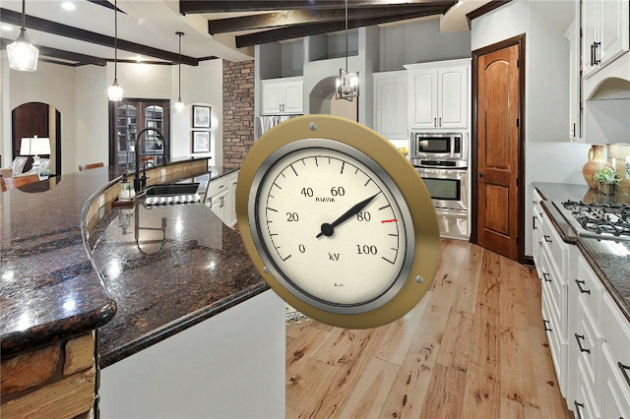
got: 75 kV
